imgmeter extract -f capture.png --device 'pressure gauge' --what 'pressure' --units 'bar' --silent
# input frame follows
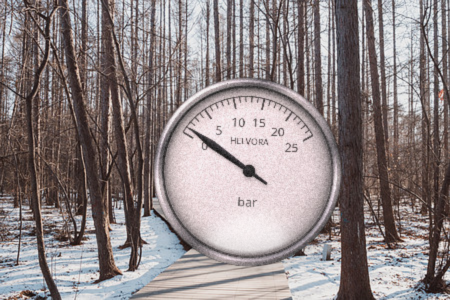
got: 1 bar
